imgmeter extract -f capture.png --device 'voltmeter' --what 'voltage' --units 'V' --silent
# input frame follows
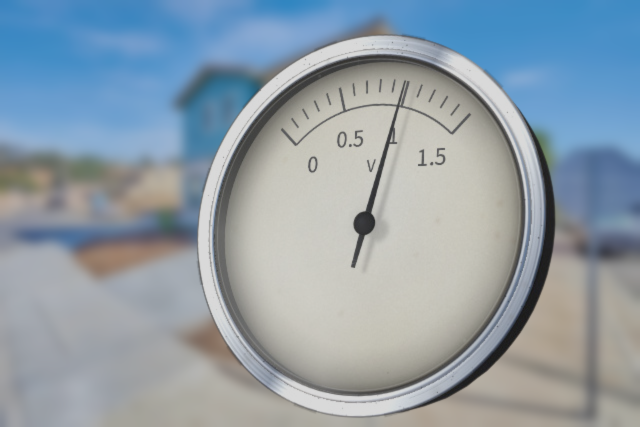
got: 1 V
